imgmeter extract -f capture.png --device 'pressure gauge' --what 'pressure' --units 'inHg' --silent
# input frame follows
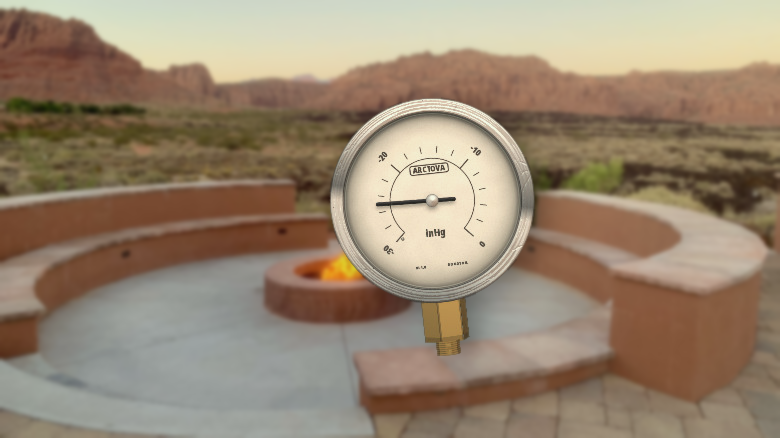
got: -25 inHg
